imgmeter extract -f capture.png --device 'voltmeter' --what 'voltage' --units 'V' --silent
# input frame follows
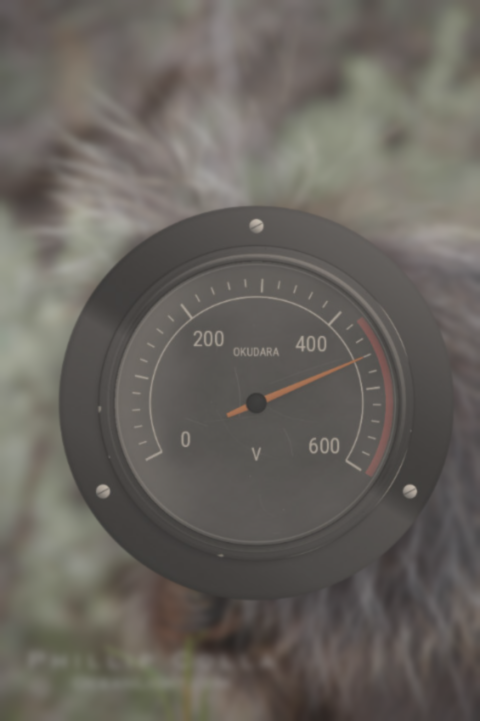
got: 460 V
